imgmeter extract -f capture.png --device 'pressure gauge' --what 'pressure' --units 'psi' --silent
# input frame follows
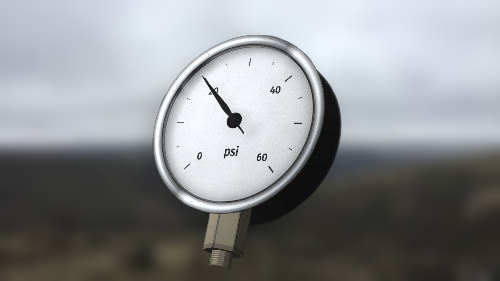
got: 20 psi
